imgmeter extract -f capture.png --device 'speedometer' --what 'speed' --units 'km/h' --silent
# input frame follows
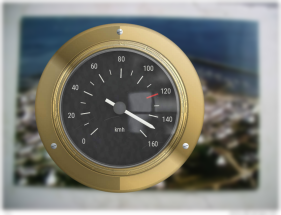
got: 150 km/h
